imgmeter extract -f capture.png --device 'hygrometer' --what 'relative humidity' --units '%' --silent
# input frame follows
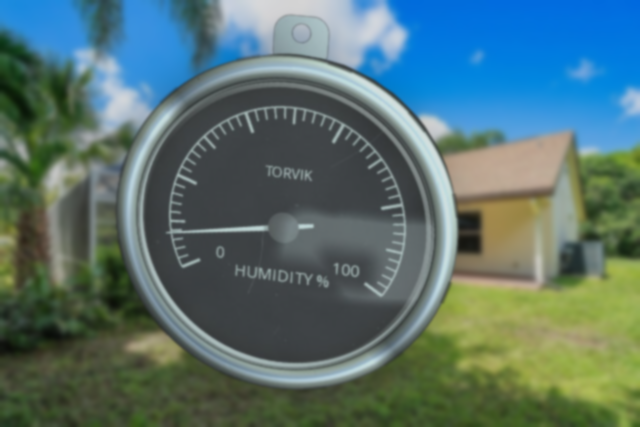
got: 8 %
